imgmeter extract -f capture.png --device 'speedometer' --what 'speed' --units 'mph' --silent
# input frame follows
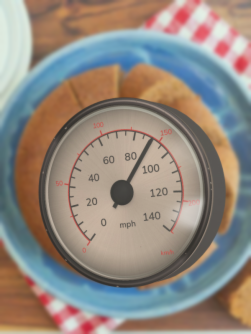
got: 90 mph
